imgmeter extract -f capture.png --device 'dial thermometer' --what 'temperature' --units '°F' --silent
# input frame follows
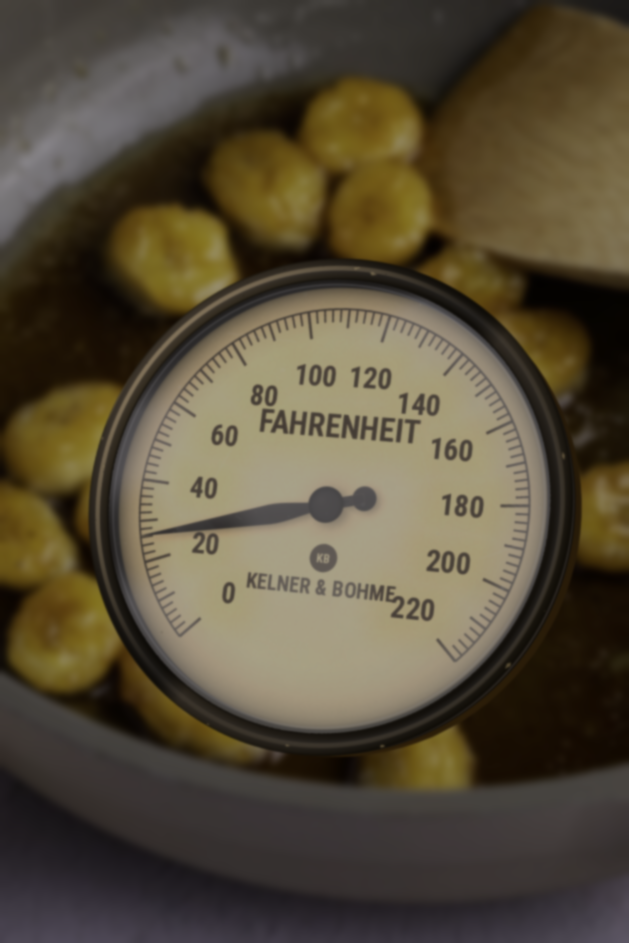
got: 26 °F
